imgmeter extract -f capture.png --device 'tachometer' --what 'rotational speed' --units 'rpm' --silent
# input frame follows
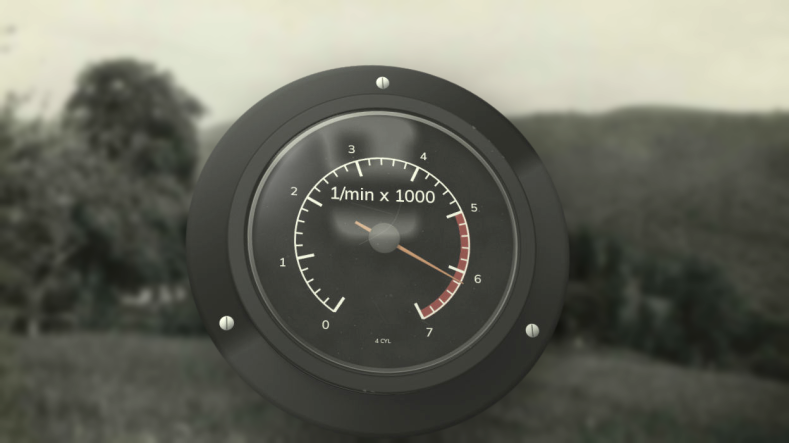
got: 6200 rpm
